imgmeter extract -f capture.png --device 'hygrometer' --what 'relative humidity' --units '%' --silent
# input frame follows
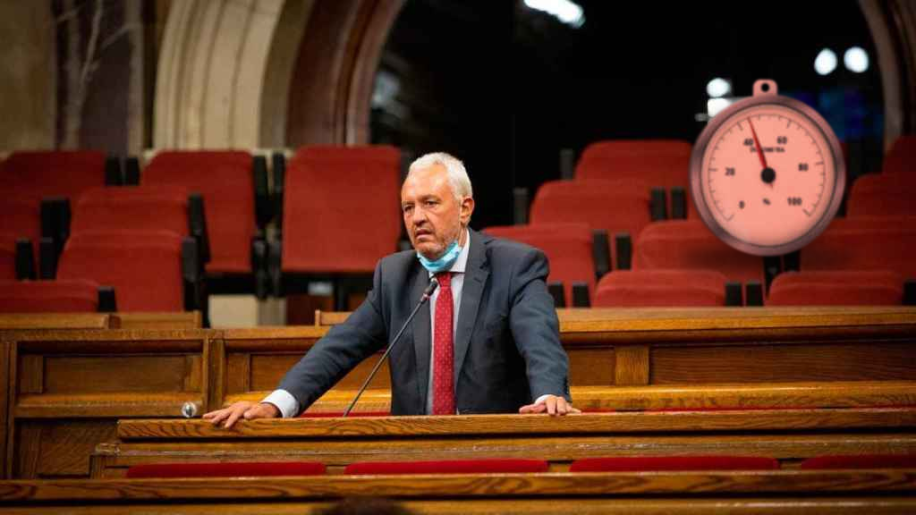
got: 44 %
